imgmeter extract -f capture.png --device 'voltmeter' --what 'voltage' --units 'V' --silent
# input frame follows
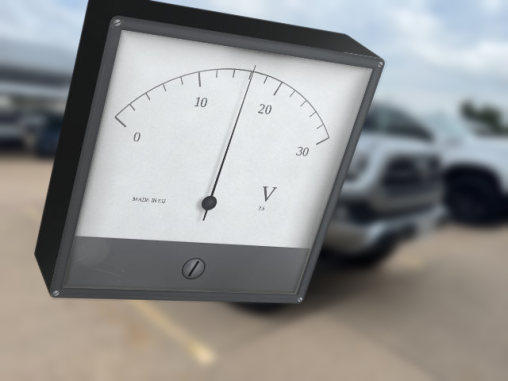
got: 16 V
